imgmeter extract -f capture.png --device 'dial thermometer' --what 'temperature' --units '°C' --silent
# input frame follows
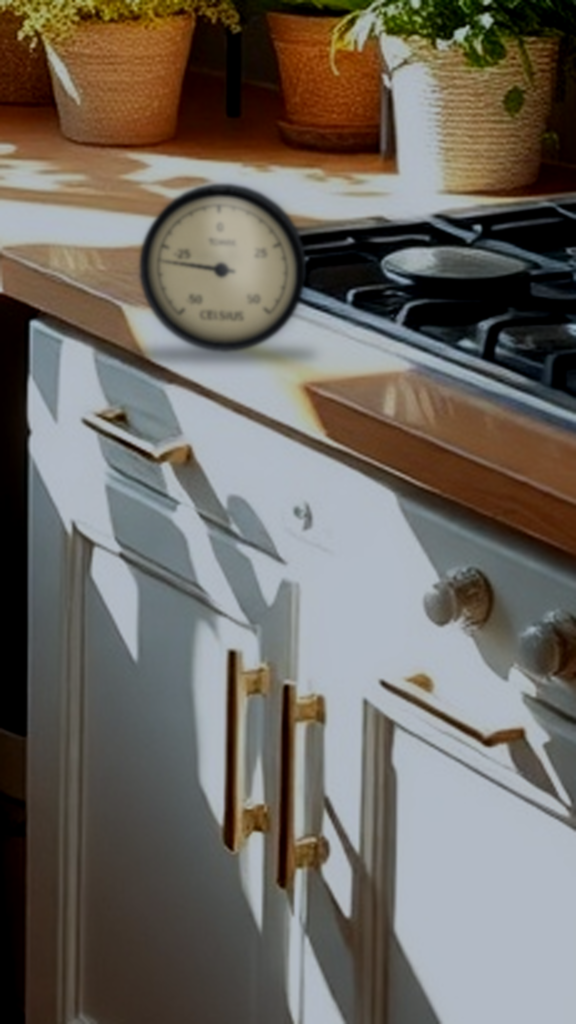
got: -30 °C
